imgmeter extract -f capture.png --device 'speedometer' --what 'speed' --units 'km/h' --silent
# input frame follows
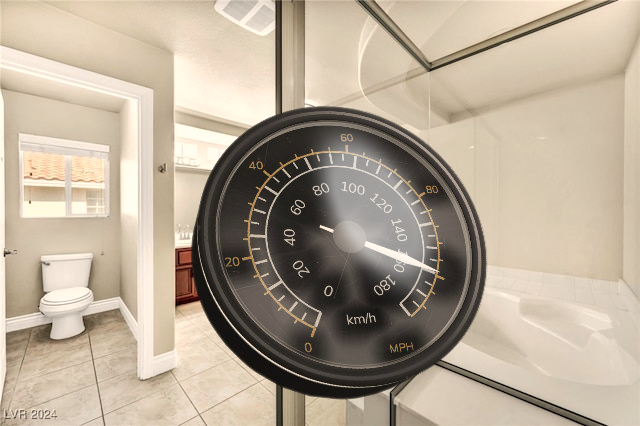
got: 160 km/h
